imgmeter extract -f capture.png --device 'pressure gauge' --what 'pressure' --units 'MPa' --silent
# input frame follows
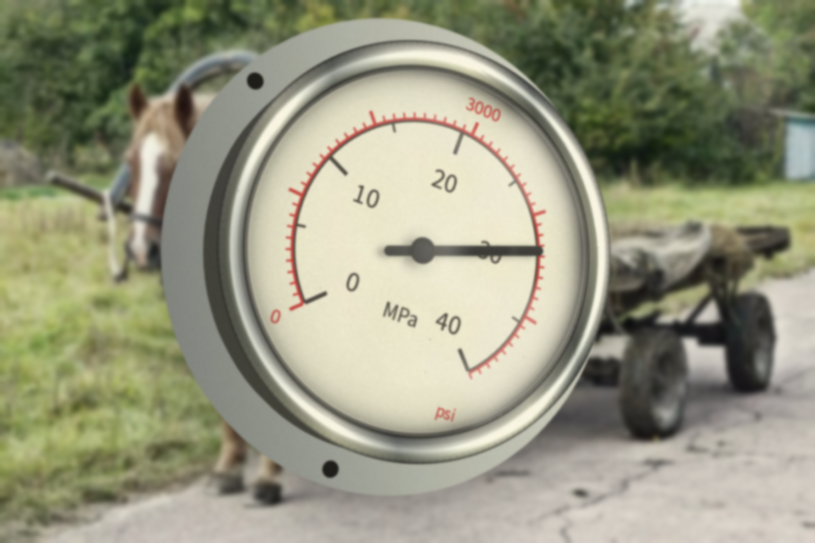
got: 30 MPa
